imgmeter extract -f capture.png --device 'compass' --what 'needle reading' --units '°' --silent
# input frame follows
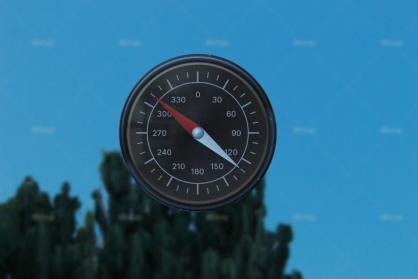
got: 310 °
